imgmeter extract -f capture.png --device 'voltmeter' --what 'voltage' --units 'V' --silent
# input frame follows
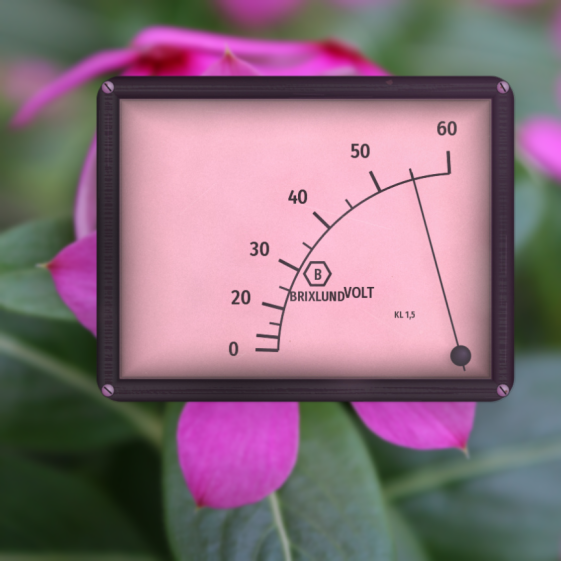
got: 55 V
